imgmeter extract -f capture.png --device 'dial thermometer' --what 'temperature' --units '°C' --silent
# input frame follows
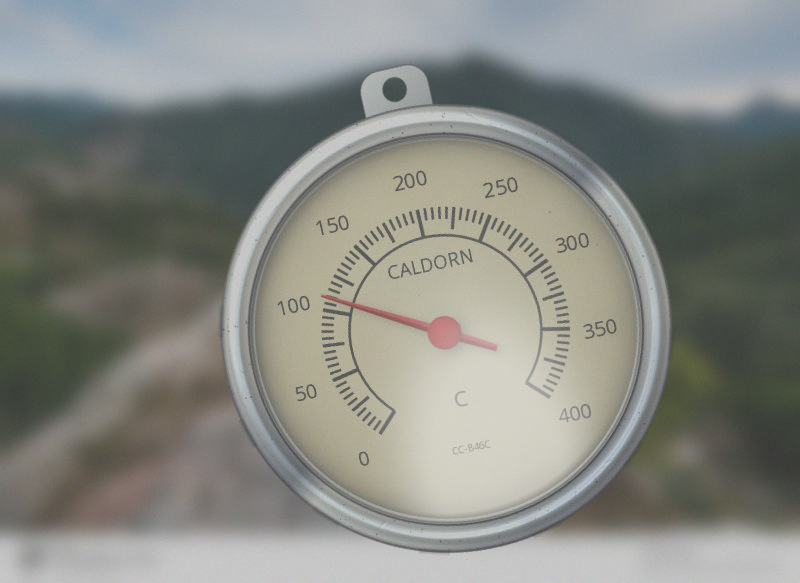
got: 110 °C
